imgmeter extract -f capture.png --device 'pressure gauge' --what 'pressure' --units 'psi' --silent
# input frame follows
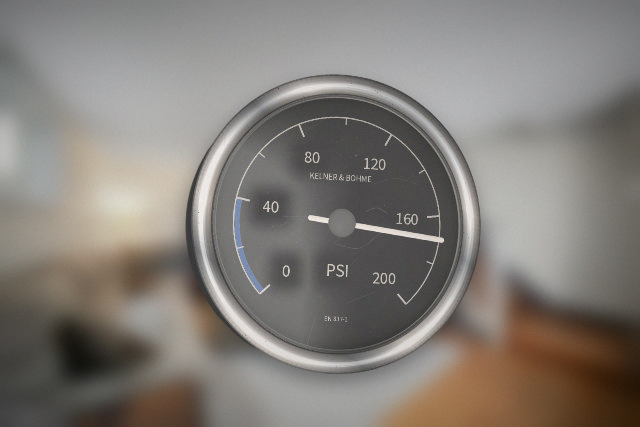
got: 170 psi
